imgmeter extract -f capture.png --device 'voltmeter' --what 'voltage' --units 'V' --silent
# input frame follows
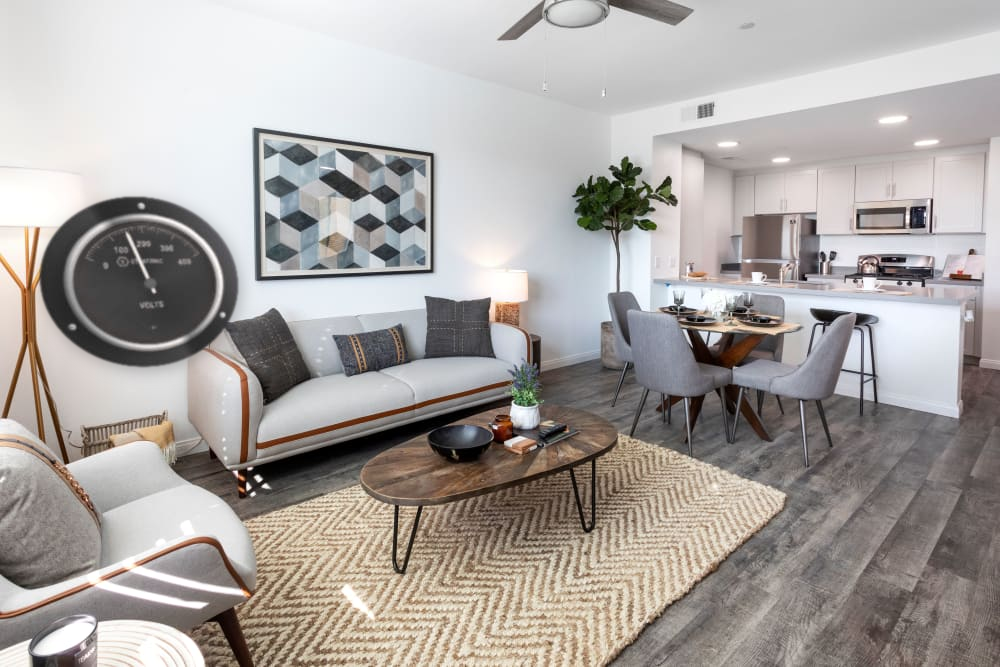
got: 150 V
